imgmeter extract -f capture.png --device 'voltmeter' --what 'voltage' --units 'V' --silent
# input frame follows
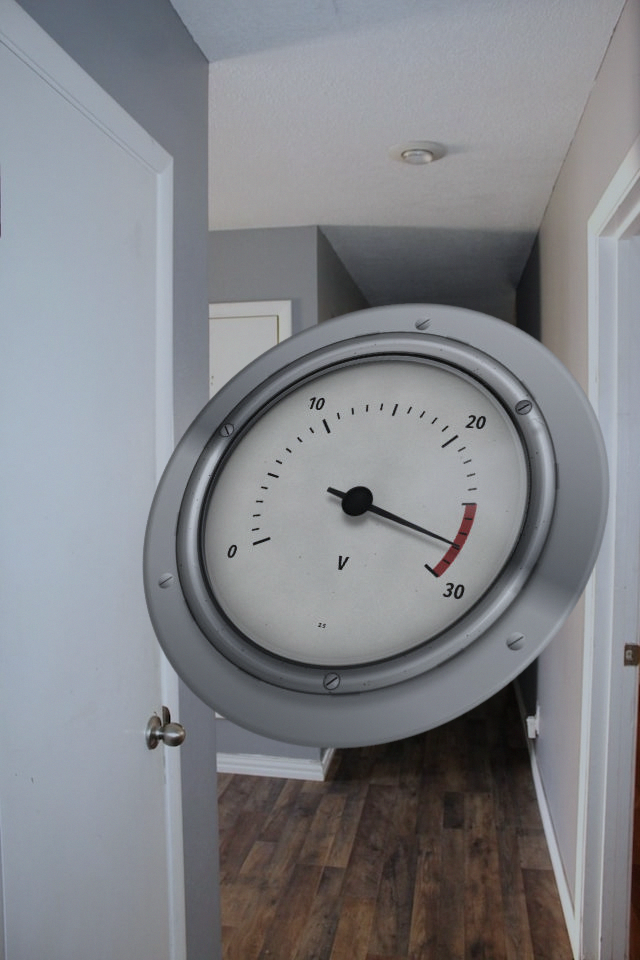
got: 28 V
